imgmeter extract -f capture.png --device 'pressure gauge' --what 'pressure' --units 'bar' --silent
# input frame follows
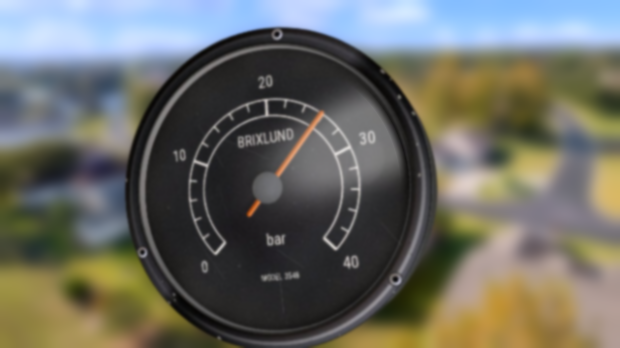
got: 26 bar
